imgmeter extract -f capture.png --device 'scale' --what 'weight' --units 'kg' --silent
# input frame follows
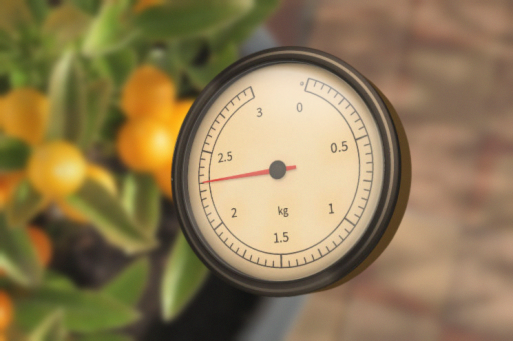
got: 2.3 kg
